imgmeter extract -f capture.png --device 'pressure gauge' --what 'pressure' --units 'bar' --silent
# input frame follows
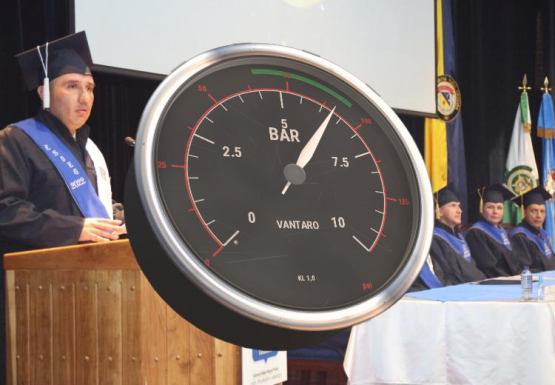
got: 6.25 bar
